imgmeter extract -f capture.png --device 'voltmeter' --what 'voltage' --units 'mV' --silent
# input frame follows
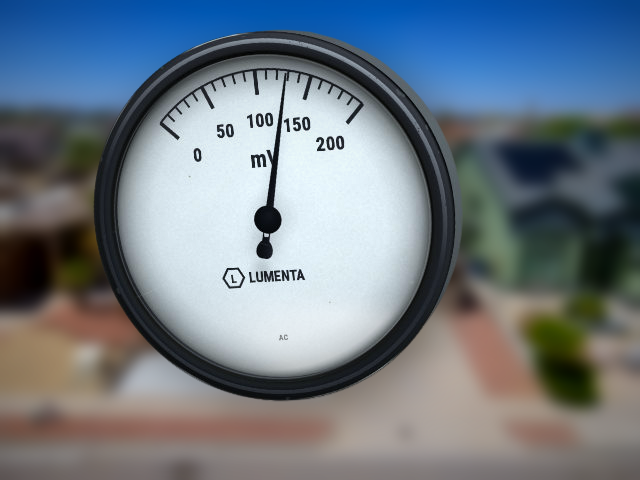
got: 130 mV
